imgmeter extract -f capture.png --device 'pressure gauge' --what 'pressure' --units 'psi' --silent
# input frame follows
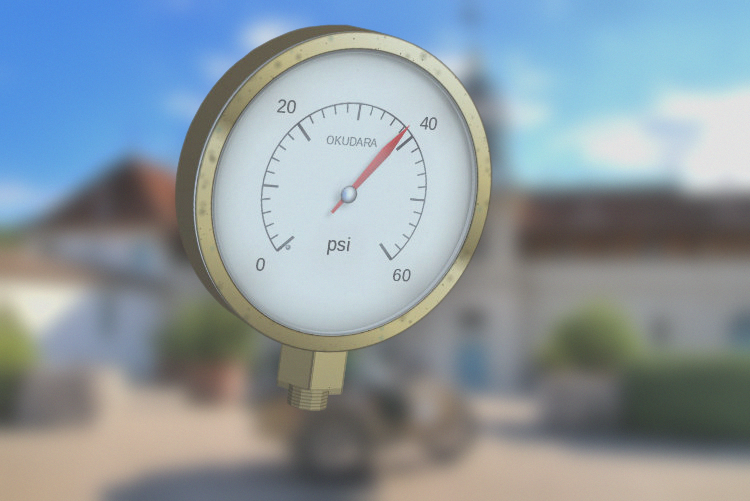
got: 38 psi
